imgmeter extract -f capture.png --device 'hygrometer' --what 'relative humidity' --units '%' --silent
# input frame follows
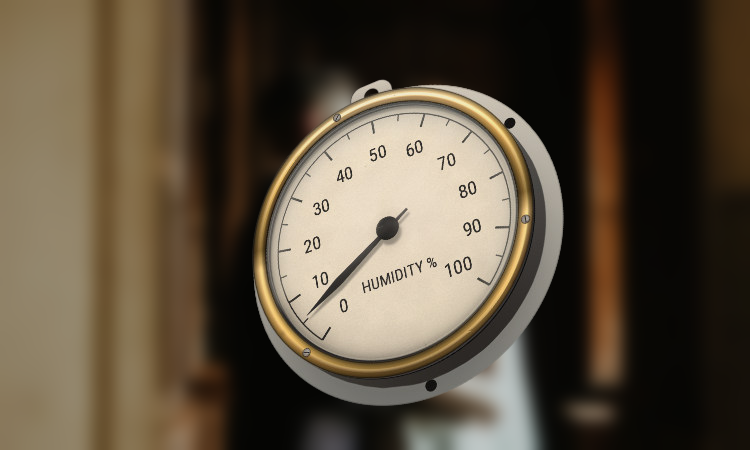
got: 5 %
